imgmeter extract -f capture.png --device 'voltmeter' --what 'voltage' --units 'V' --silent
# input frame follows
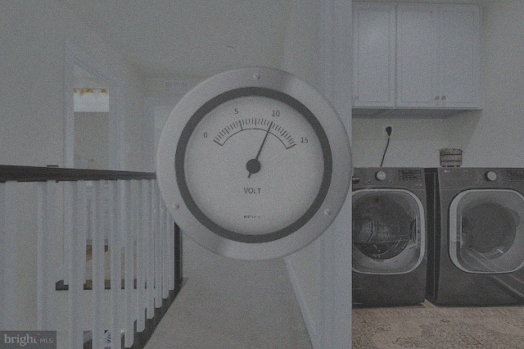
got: 10 V
